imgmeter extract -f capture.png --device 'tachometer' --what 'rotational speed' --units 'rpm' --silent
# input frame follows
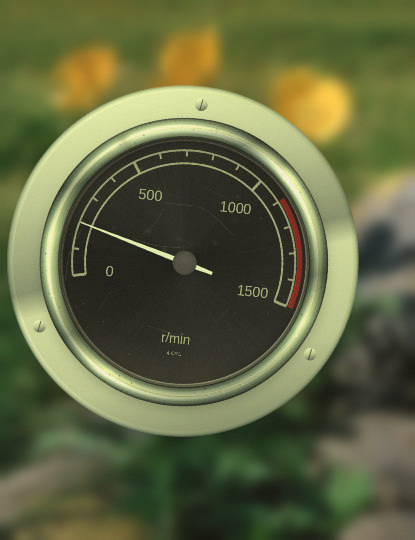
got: 200 rpm
